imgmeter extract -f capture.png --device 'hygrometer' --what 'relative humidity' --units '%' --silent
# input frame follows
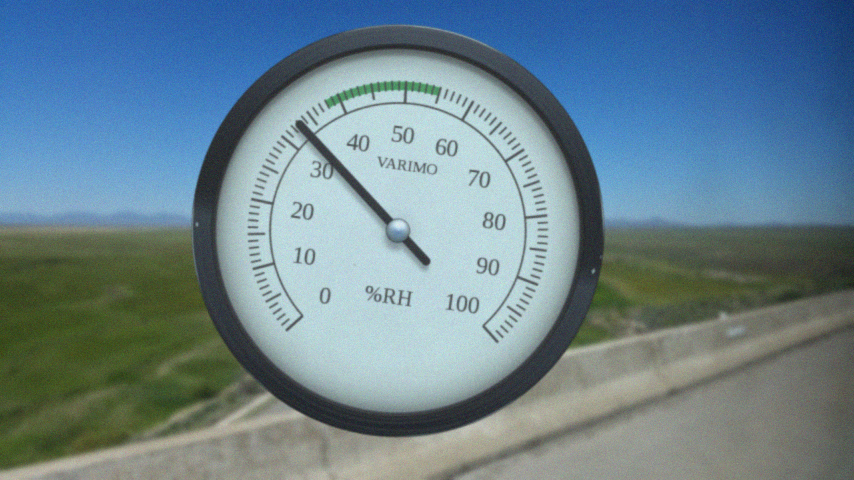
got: 33 %
